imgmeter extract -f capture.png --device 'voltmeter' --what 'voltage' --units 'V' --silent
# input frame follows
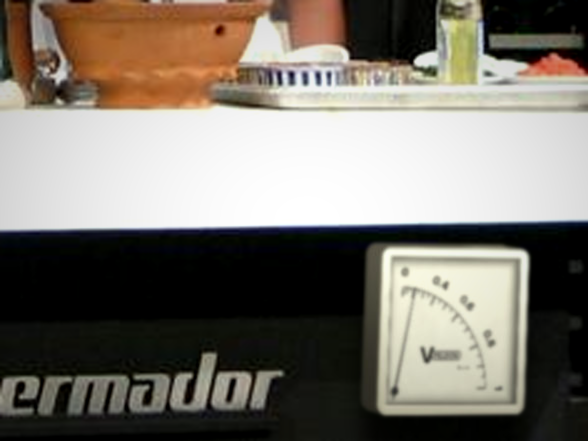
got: 0.2 V
